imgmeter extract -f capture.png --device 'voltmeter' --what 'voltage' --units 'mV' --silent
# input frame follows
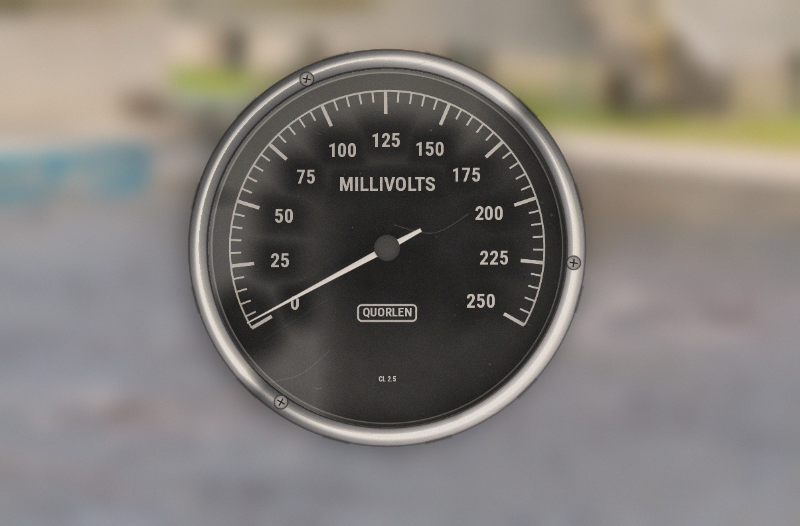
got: 2.5 mV
